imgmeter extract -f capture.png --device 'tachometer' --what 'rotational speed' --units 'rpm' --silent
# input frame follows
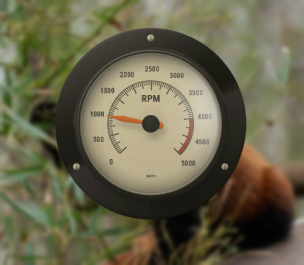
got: 1000 rpm
